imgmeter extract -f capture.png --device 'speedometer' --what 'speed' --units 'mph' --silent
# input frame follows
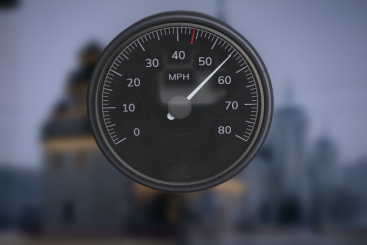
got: 55 mph
